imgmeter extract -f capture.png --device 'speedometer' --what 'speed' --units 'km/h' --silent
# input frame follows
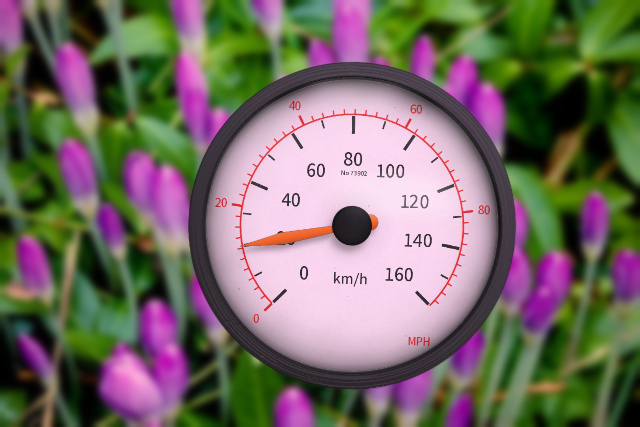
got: 20 km/h
